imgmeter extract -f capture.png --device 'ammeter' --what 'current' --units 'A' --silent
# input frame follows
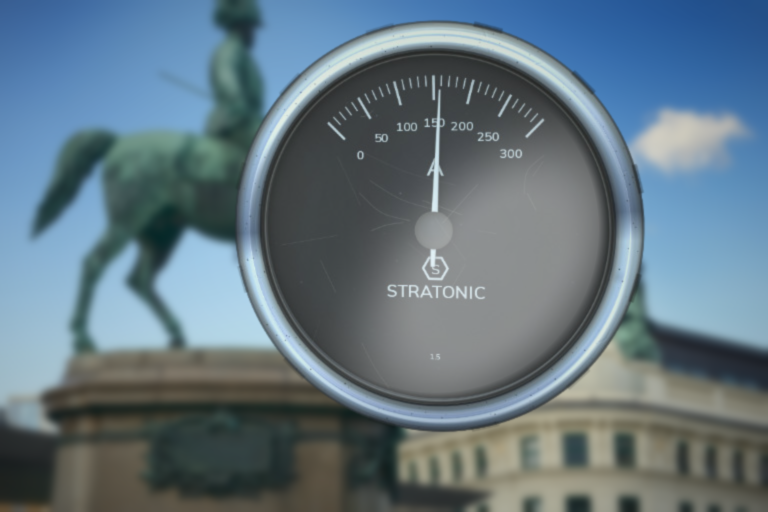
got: 160 A
